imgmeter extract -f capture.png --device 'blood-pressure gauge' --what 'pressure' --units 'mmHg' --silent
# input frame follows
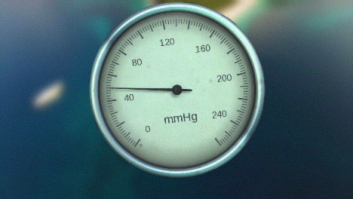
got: 50 mmHg
